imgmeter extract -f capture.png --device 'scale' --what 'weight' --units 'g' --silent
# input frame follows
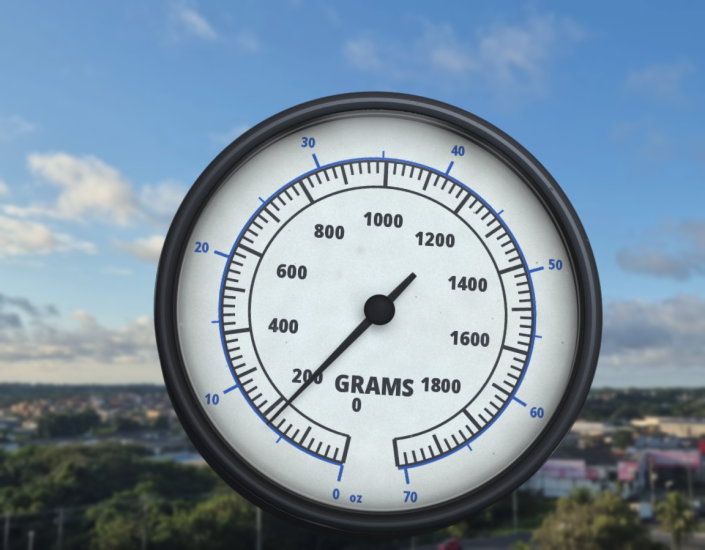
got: 180 g
